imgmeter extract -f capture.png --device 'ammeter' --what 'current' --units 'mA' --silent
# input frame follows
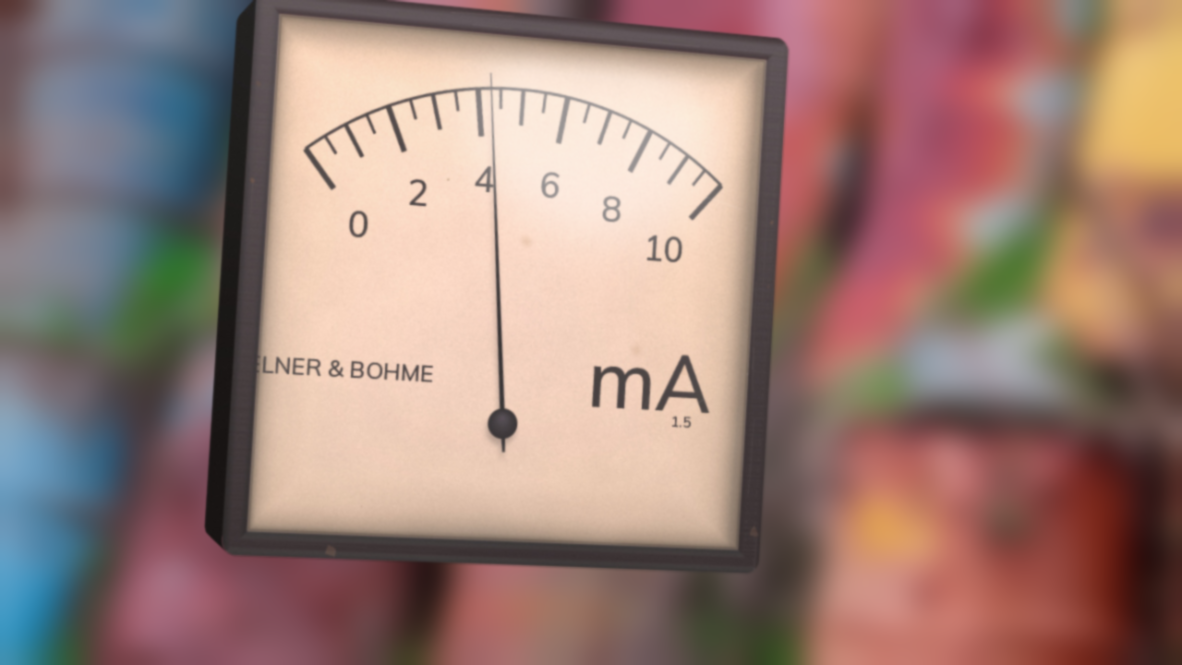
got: 4.25 mA
